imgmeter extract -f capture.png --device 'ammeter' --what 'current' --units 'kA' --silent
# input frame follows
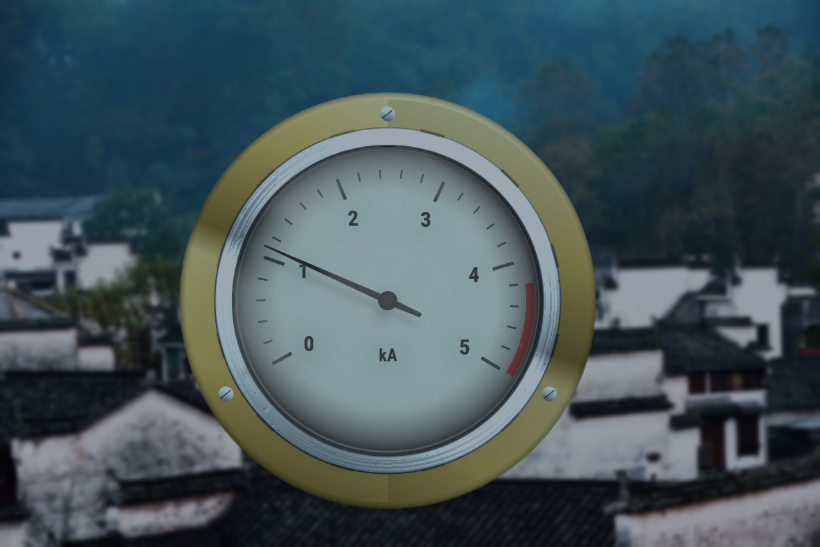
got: 1.1 kA
